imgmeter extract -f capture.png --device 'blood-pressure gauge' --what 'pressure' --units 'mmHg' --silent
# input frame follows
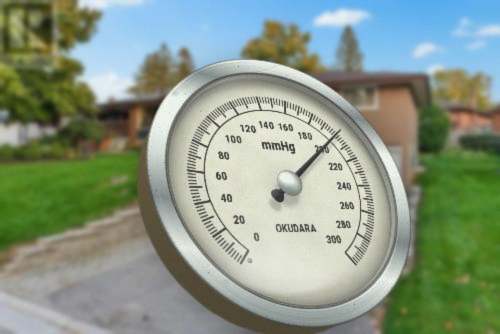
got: 200 mmHg
